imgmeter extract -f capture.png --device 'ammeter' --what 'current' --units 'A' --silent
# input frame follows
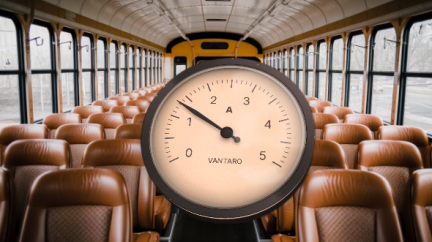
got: 1.3 A
